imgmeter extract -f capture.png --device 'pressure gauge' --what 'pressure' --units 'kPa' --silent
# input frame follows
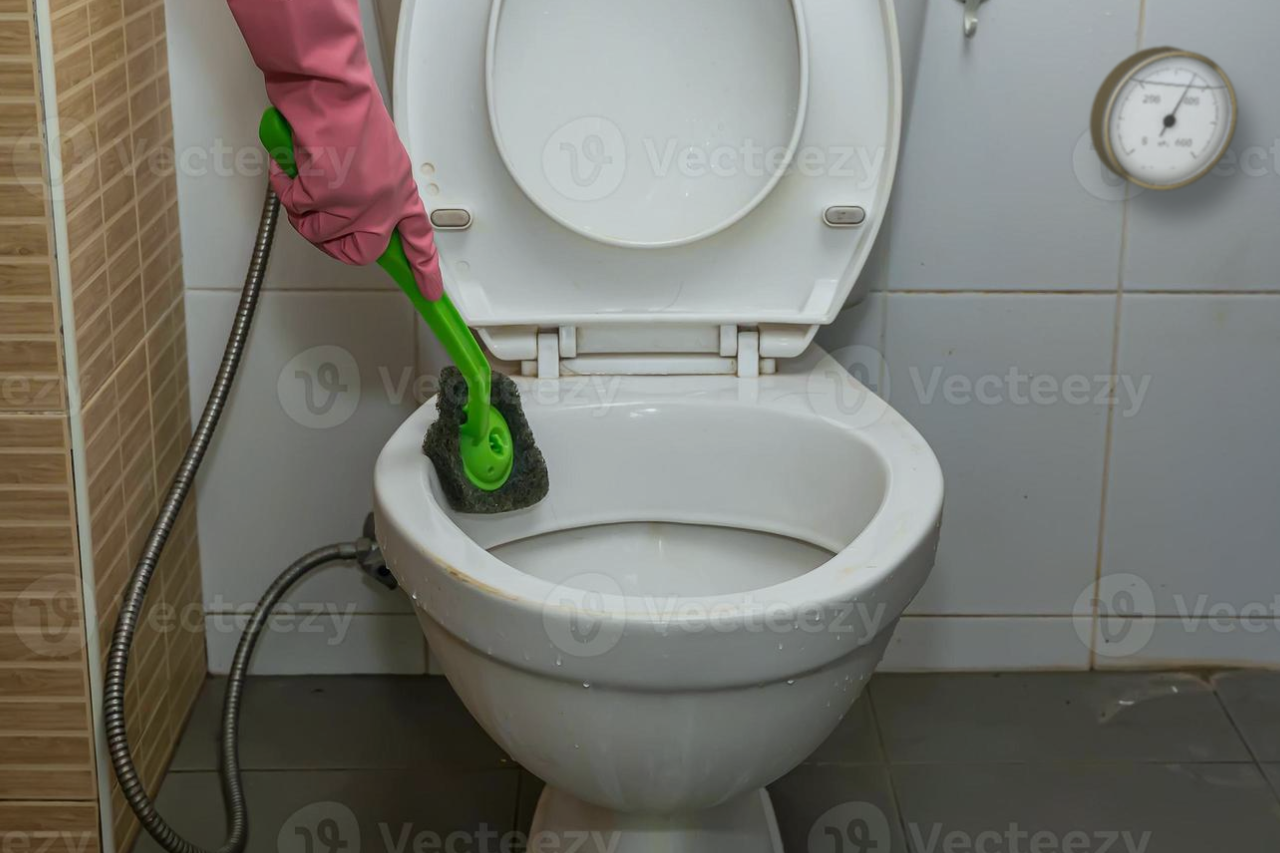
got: 350 kPa
